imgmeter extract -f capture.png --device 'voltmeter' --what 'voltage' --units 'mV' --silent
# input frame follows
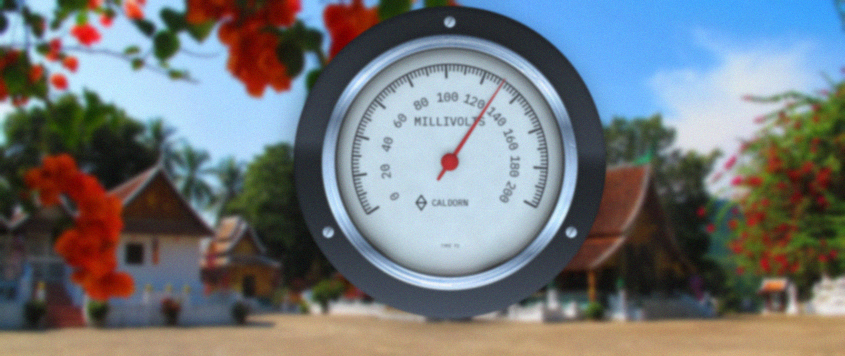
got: 130 mV
